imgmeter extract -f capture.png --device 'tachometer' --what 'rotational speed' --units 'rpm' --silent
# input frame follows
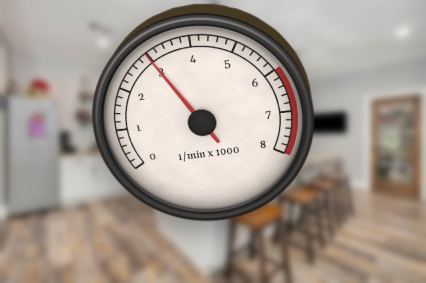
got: 3000 rpm
